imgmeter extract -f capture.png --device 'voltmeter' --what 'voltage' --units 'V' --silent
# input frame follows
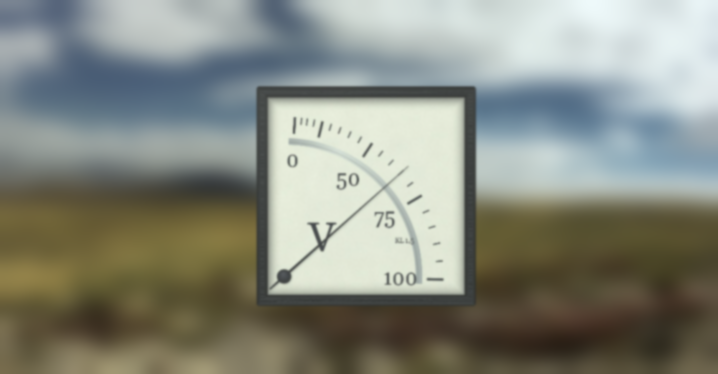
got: 65 V
